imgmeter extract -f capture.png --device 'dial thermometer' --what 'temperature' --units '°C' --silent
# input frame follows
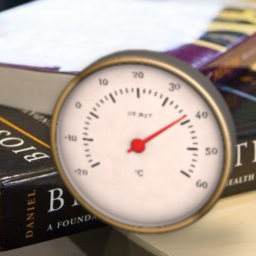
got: 38 °C
